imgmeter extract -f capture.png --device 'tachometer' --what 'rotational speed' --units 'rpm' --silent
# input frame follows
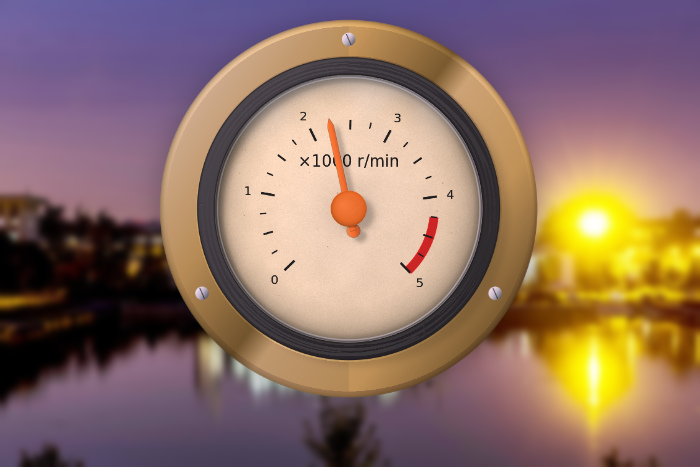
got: 2250 rpm
